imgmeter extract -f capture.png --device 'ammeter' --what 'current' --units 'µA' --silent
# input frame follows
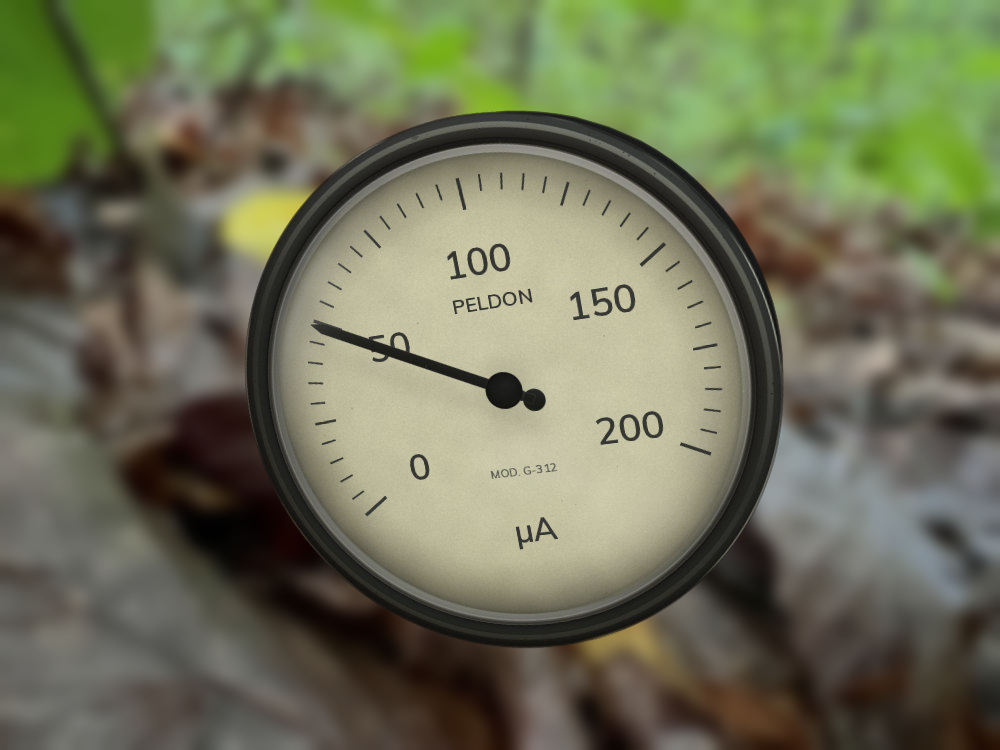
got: 50 µA
